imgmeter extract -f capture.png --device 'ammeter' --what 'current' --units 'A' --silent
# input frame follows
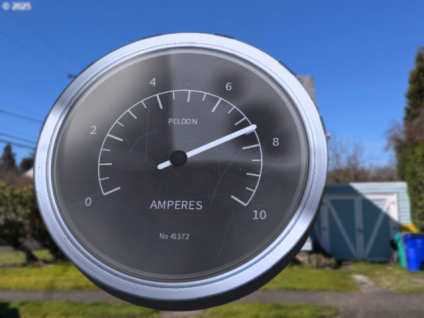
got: 7.5 A
